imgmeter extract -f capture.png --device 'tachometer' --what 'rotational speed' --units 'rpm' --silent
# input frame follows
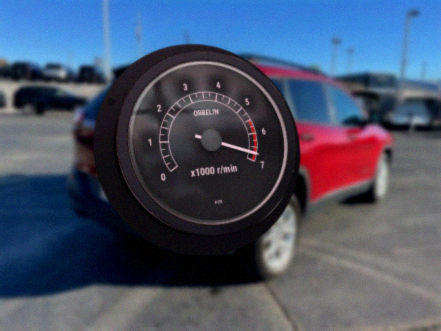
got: 6750 rpm
